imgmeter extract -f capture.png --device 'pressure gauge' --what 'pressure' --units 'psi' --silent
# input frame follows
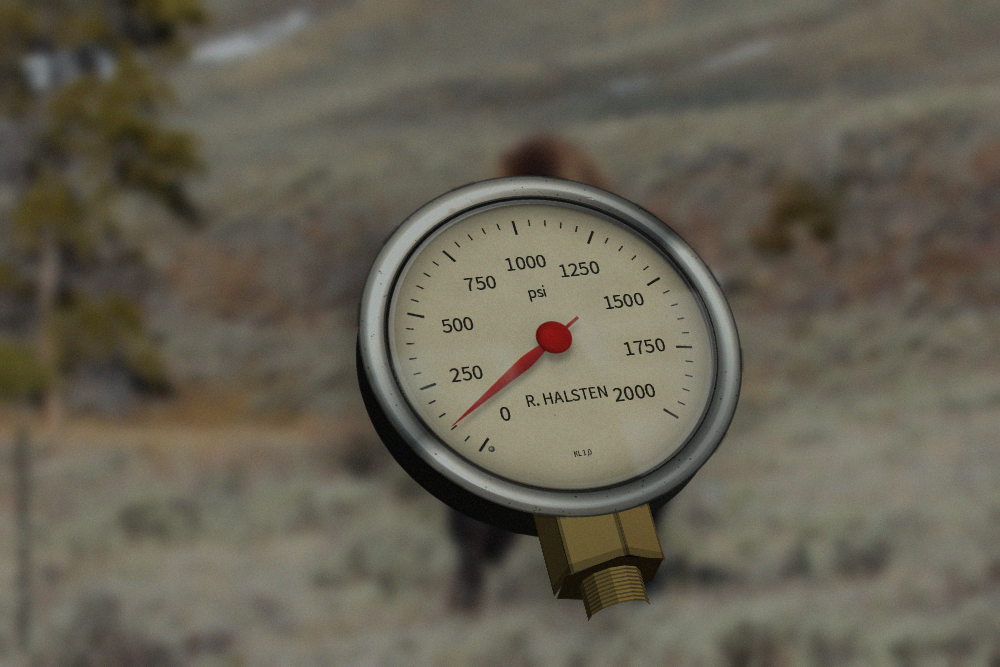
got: 100 psi
